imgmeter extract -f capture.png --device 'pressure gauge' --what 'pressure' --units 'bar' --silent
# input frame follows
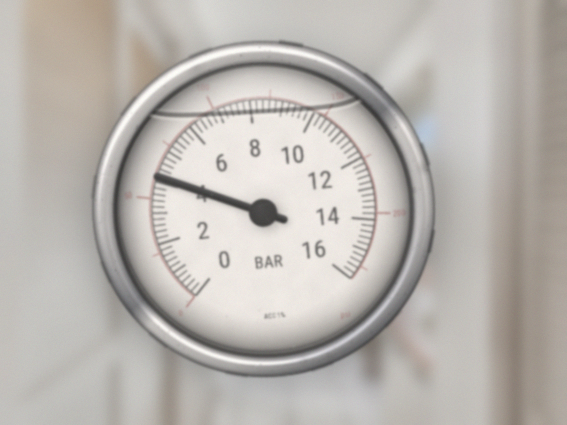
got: 4.2 bar
